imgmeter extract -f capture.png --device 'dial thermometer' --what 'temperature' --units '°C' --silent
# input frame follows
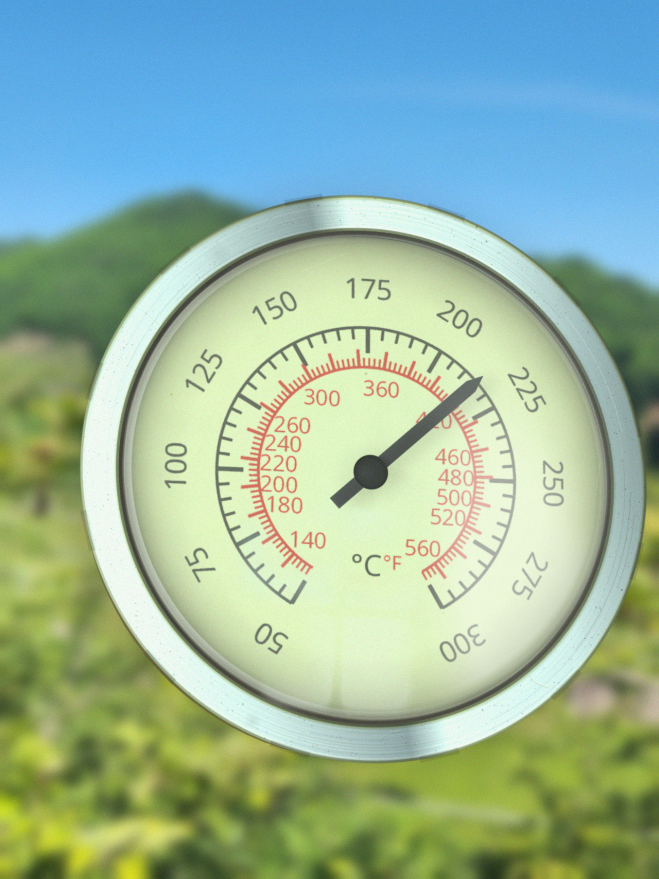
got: 215 °C
